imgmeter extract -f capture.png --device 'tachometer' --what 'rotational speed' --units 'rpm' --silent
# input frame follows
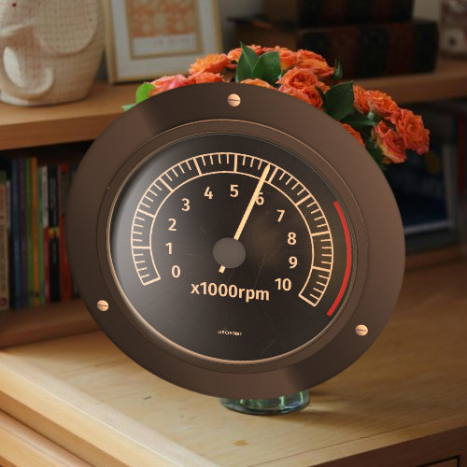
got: 5800 rpm
